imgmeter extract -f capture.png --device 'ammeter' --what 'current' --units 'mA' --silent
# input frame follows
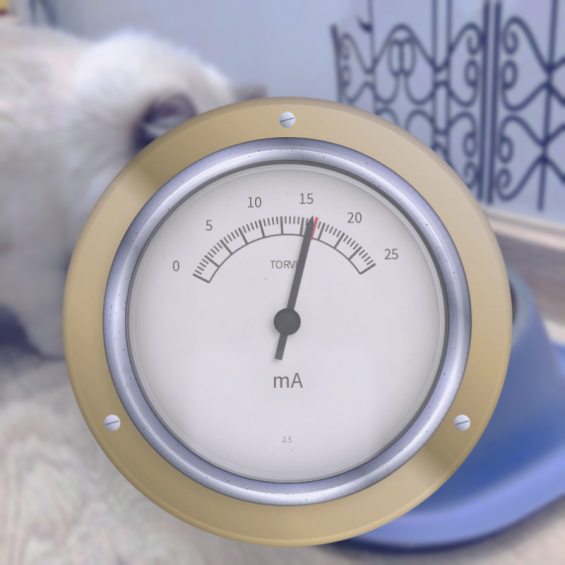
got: 16 mA
